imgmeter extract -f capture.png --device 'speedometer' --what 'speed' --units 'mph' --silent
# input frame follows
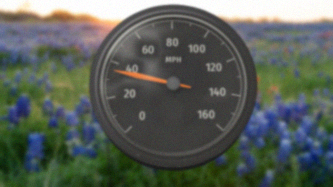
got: 35 mph
